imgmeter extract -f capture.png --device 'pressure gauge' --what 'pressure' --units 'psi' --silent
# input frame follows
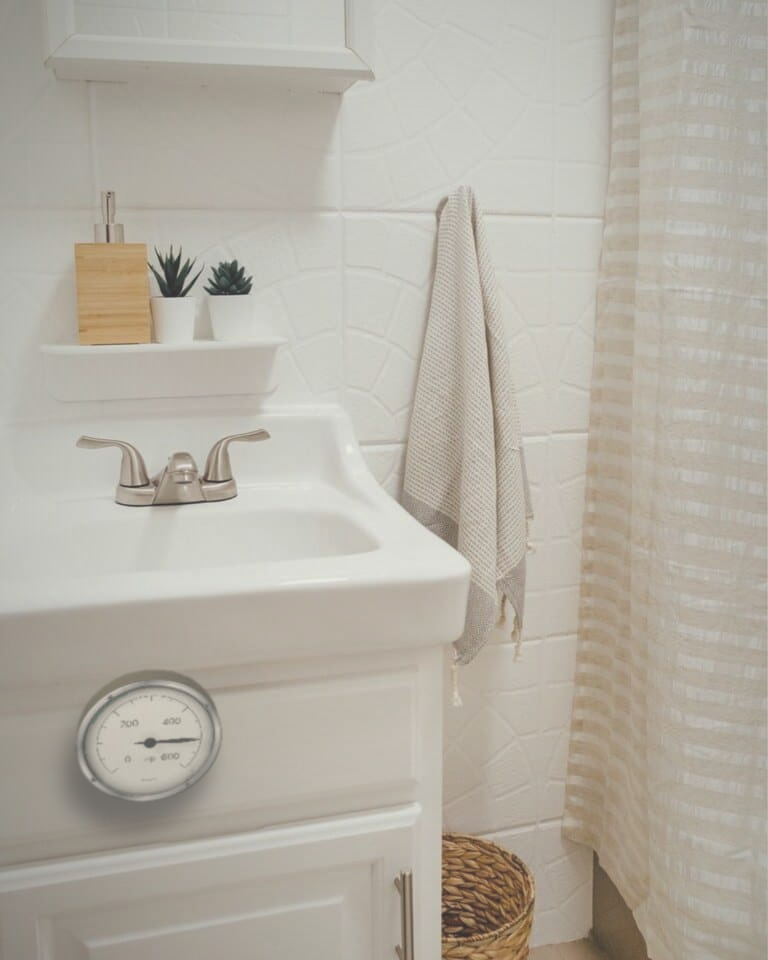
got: 500 psi
